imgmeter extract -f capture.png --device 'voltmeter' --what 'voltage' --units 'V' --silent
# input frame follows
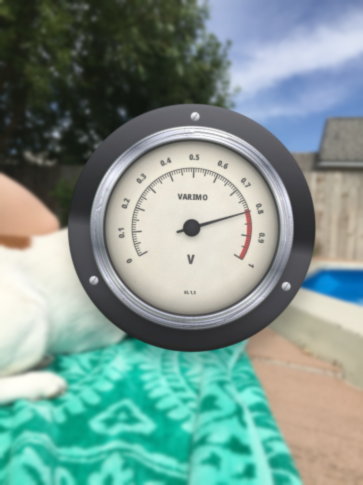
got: 0.8 V
